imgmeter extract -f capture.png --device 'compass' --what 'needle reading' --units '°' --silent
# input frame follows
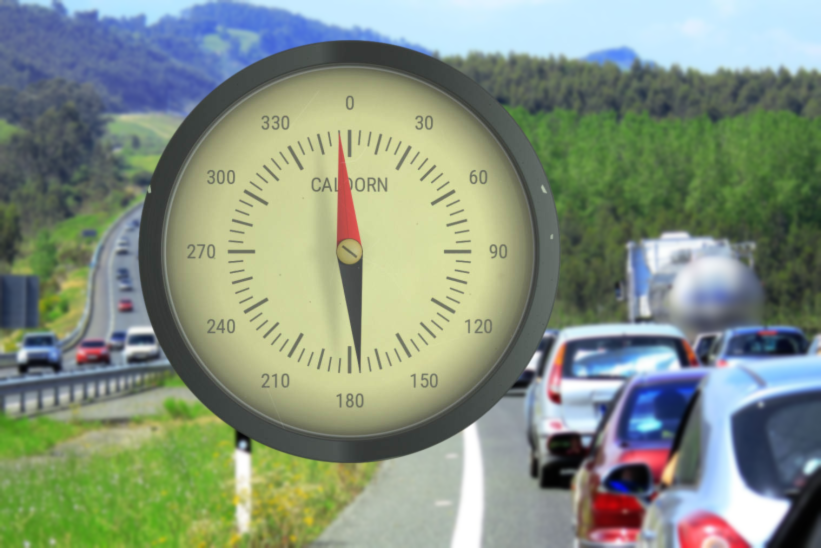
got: 355 °
